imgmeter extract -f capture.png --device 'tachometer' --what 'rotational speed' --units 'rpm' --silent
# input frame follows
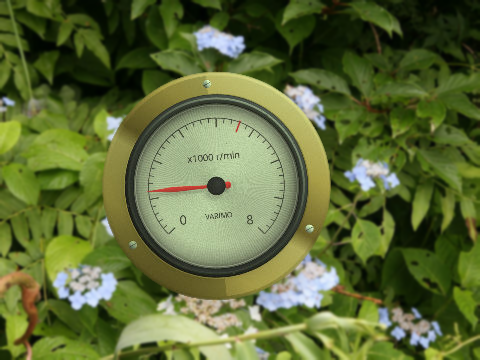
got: 1200 rpm
